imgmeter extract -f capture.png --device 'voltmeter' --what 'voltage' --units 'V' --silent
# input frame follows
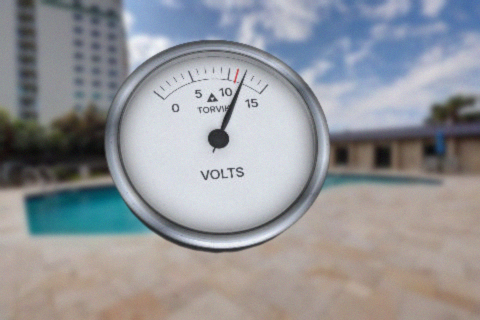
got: 12 V
